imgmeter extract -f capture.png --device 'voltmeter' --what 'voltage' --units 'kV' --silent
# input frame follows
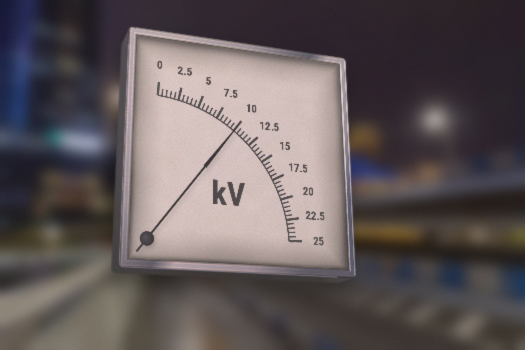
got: 10 kV
